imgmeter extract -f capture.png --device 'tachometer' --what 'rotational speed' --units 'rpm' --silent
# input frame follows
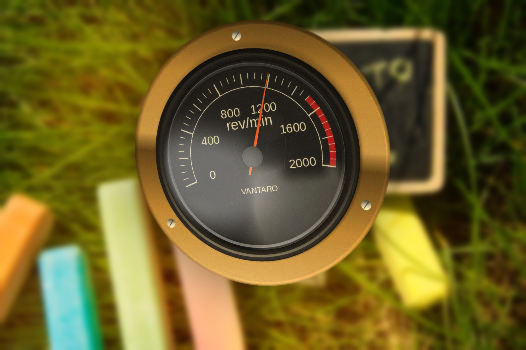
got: 1200 rpm
